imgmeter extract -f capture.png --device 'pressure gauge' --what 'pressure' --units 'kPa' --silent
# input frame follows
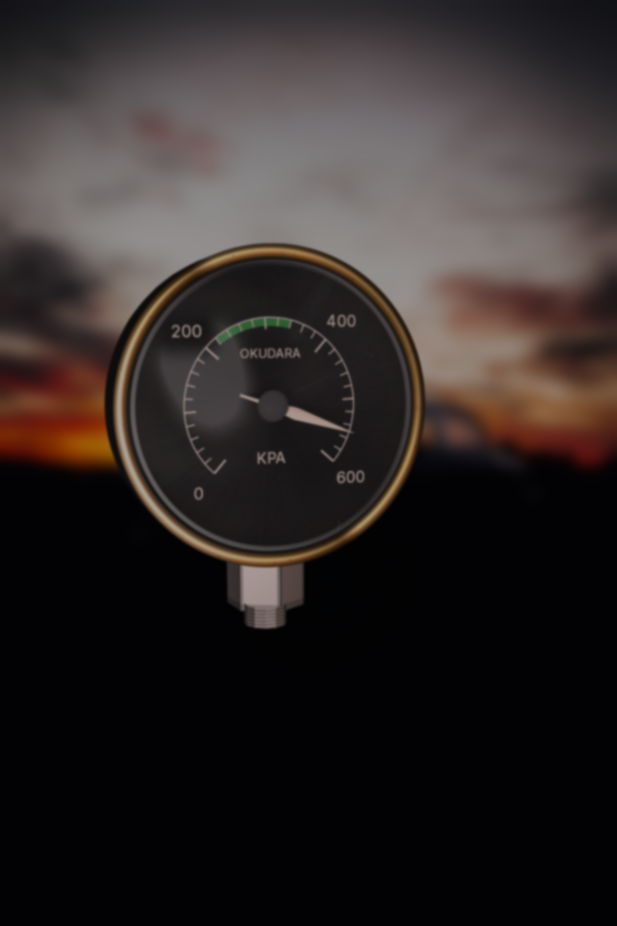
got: 550 kPa
